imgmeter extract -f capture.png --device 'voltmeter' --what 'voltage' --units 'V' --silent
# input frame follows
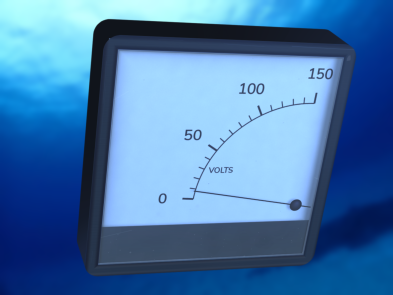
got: 10 V
